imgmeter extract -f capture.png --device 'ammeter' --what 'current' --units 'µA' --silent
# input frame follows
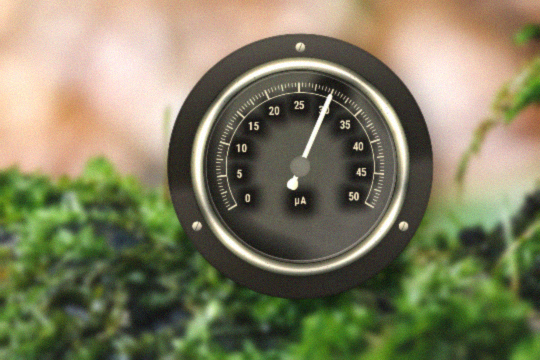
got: 30 µA
